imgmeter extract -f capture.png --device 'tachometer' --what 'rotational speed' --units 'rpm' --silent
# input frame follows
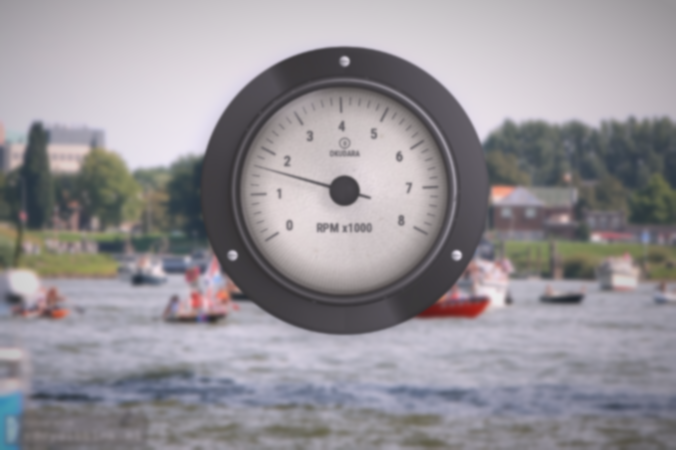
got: 1600 rpm
